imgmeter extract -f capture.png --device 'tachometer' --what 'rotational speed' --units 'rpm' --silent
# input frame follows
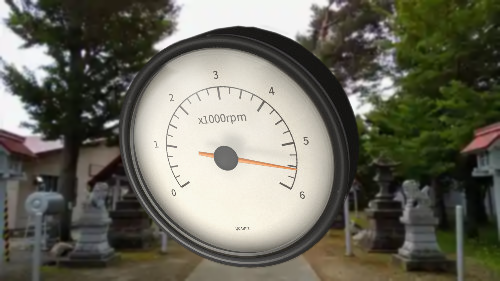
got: 5500 rpm
